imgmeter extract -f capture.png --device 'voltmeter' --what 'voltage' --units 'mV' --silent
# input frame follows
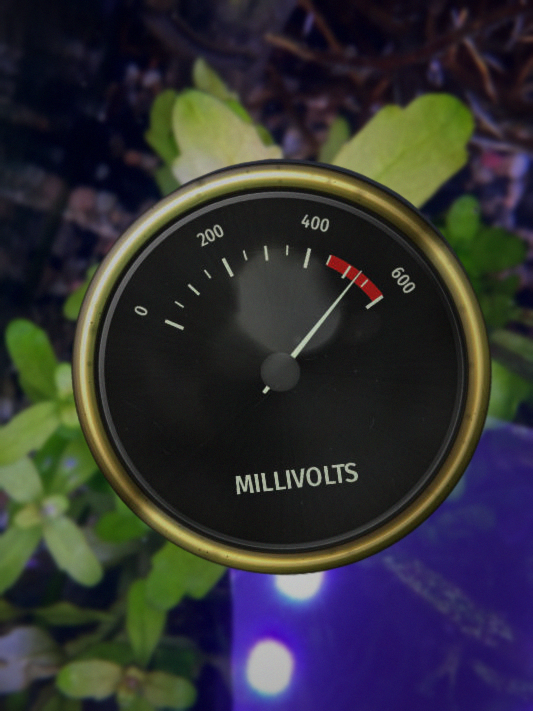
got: 525 mV
